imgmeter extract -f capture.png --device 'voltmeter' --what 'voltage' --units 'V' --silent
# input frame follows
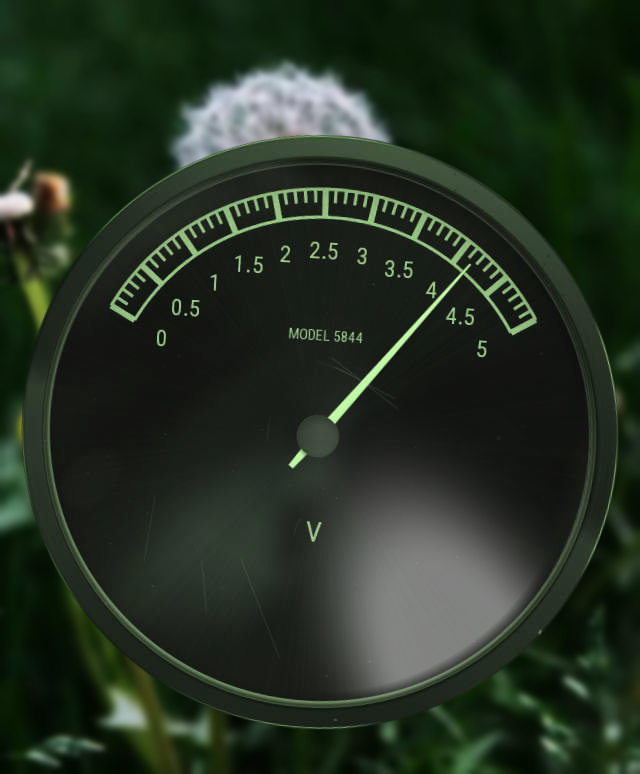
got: 4.15 V
